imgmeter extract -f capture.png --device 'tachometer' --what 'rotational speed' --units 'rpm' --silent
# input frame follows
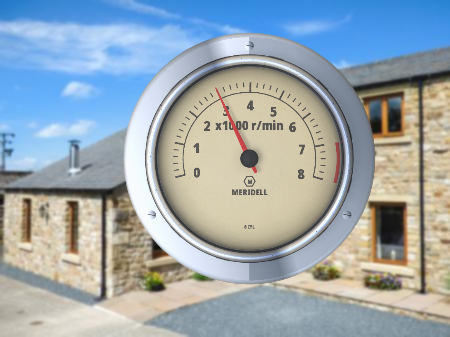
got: 3000 rpm
